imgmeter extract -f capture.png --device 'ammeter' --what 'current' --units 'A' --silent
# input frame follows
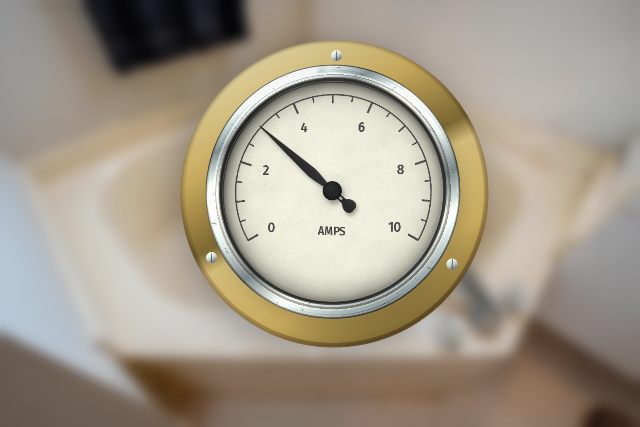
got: 3 A
